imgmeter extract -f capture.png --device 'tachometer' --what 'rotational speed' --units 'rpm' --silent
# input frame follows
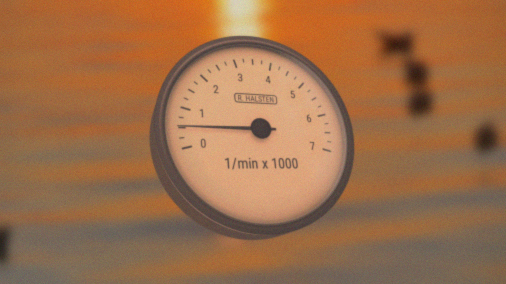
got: 500 rpm
